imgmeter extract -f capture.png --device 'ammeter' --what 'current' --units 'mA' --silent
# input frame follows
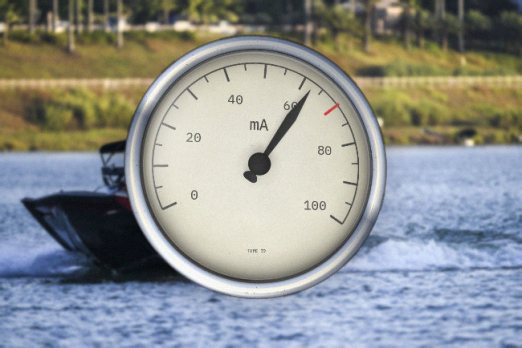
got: 62.5 mA
